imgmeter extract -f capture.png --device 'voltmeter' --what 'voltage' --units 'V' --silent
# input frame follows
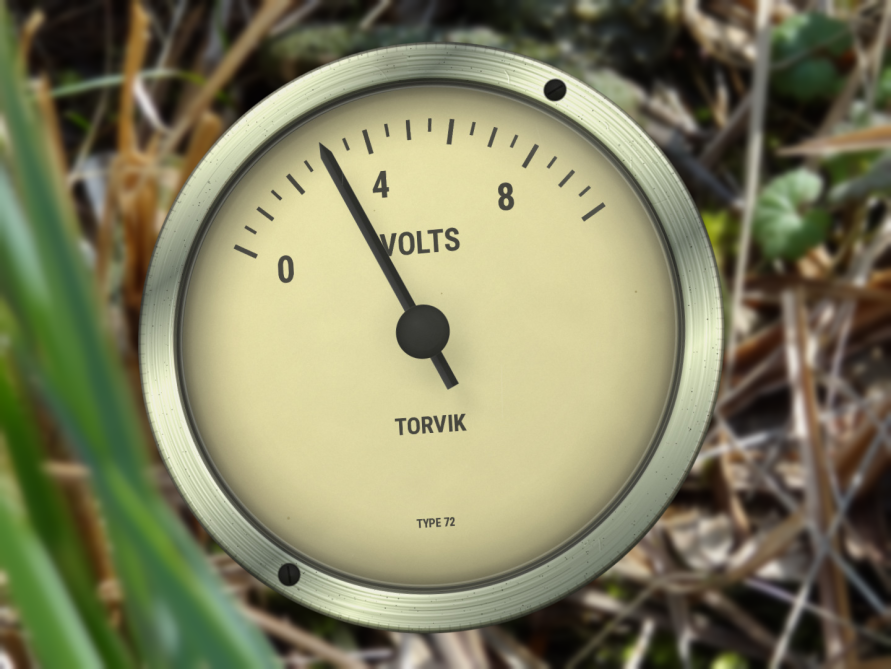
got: 3 V
